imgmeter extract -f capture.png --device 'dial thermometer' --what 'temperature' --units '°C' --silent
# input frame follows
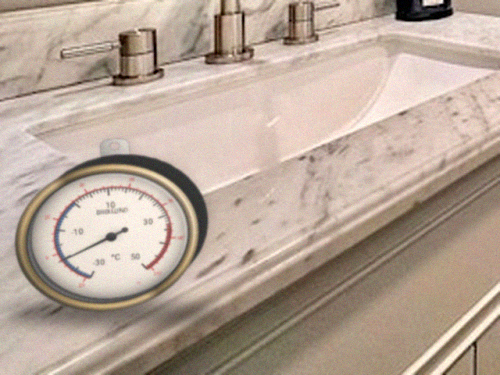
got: -20 °C
